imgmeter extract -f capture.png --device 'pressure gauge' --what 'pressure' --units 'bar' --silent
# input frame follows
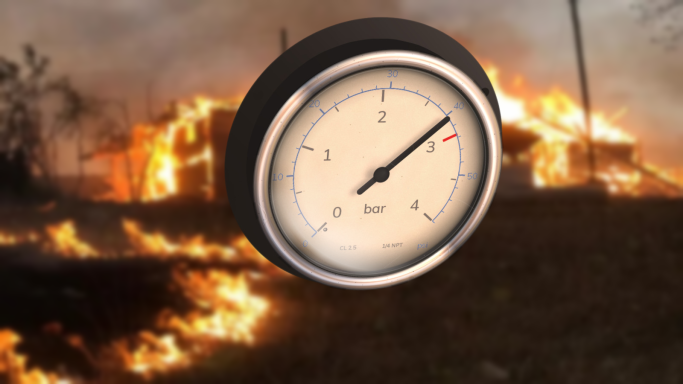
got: 2.75 bar
